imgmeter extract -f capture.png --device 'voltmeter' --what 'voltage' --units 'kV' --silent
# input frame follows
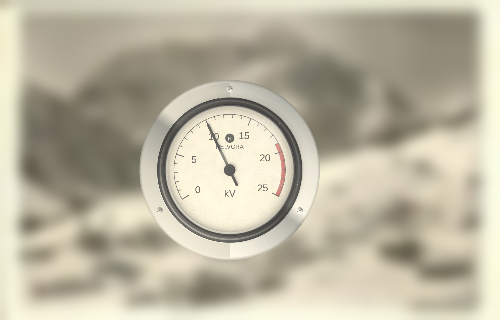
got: 10 kV
